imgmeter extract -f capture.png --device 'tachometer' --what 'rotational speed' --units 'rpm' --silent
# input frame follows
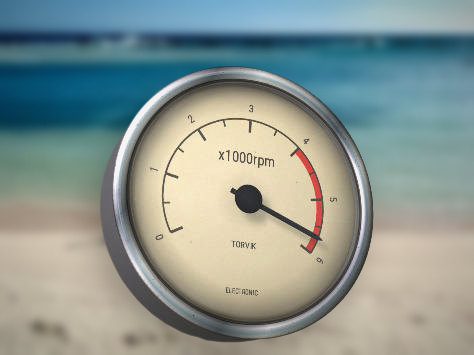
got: 5750 rpm
